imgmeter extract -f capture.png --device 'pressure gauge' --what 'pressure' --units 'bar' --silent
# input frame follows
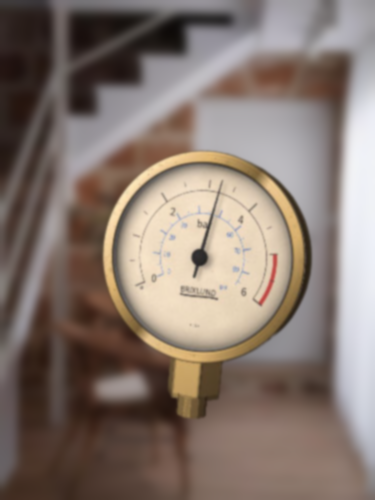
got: 3.25 bar
